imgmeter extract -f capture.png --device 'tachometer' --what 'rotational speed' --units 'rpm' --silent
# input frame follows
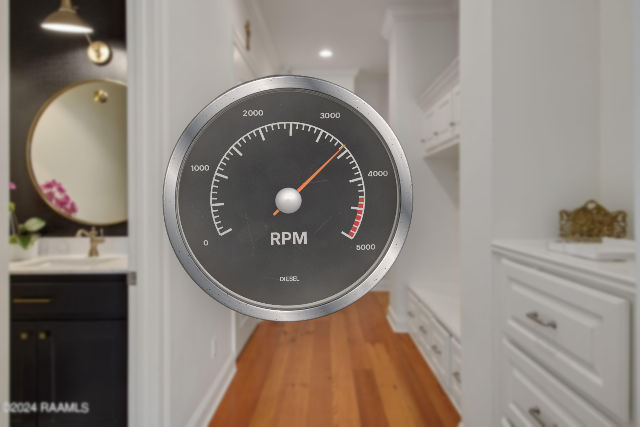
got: 3400 rpm
